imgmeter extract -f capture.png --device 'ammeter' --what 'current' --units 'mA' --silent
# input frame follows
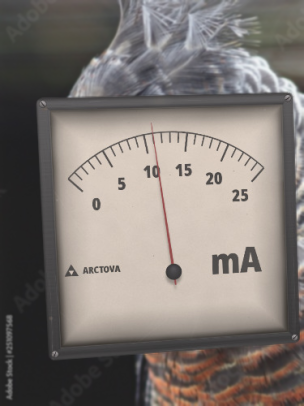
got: 11 mA
